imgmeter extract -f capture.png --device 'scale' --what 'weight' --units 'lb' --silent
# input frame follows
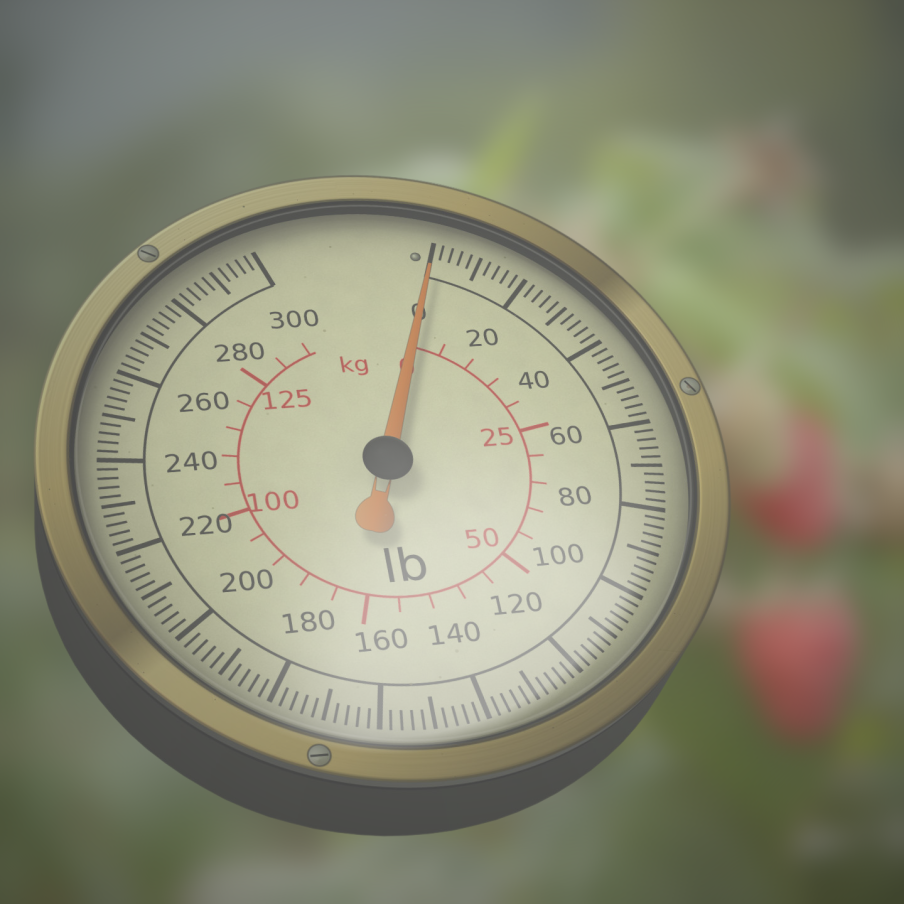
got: 0 lb
